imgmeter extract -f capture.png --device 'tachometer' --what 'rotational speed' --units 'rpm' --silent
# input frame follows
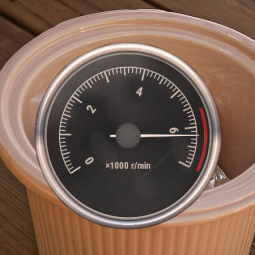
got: 6200 rpm
